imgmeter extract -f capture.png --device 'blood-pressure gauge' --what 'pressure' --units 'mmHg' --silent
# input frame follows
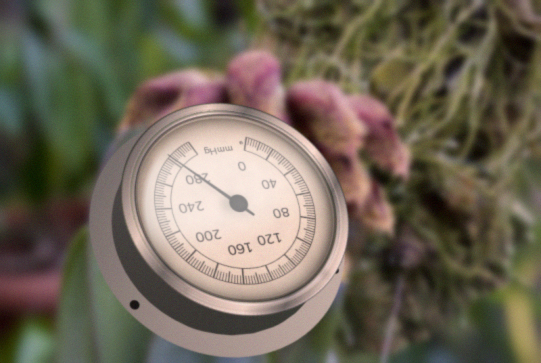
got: 280 mmHg
